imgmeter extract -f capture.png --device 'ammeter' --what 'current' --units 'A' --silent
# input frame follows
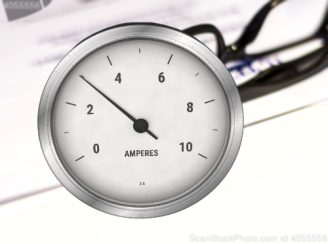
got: 3 A
